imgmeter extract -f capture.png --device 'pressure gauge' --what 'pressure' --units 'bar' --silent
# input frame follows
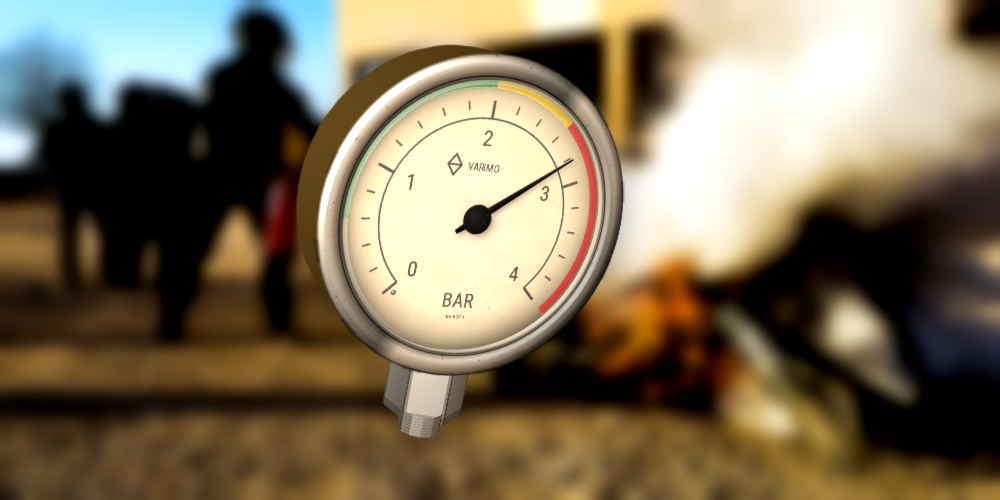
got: 2.8 bar
